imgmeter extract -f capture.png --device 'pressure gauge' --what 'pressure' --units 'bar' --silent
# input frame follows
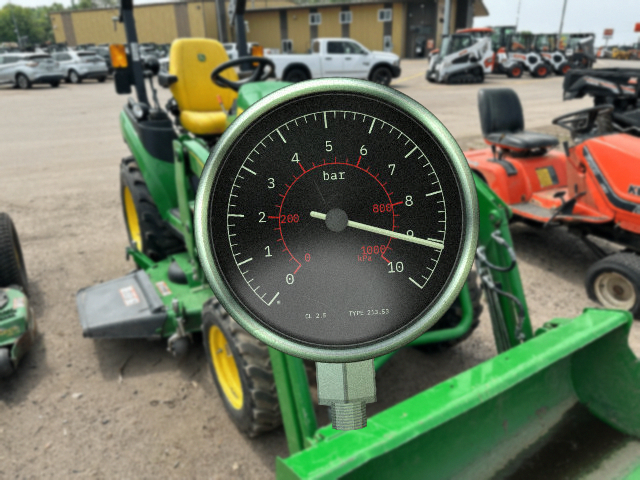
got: 9.1 bar
